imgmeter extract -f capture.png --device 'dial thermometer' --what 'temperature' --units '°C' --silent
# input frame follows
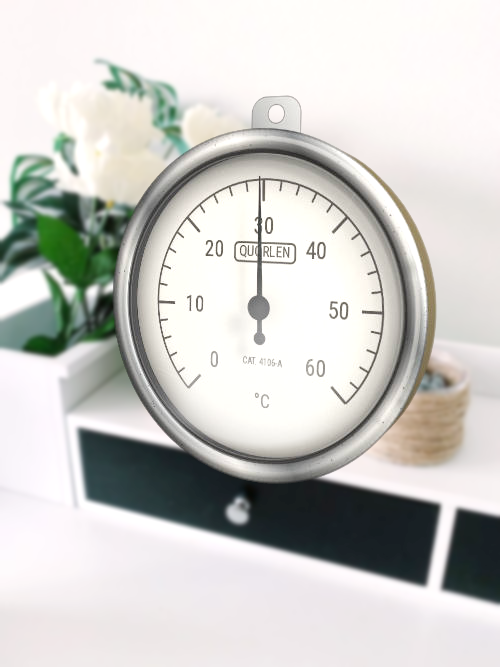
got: 30 °C
